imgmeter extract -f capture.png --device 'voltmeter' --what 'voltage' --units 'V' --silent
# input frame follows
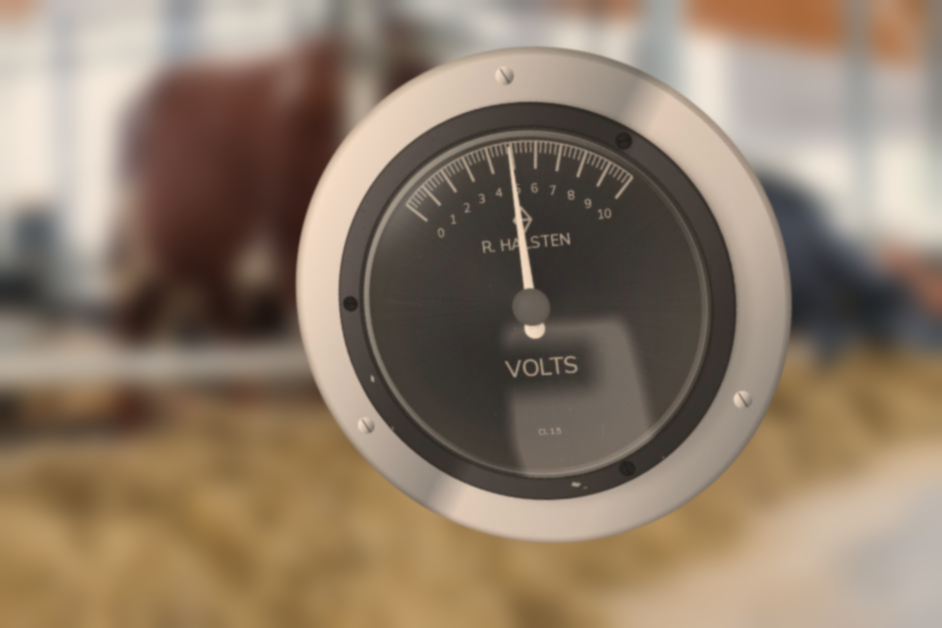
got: 5 V
